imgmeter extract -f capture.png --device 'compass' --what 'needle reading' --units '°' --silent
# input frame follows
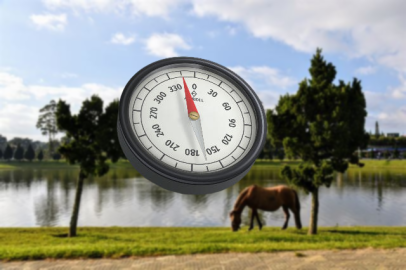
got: 345 °
